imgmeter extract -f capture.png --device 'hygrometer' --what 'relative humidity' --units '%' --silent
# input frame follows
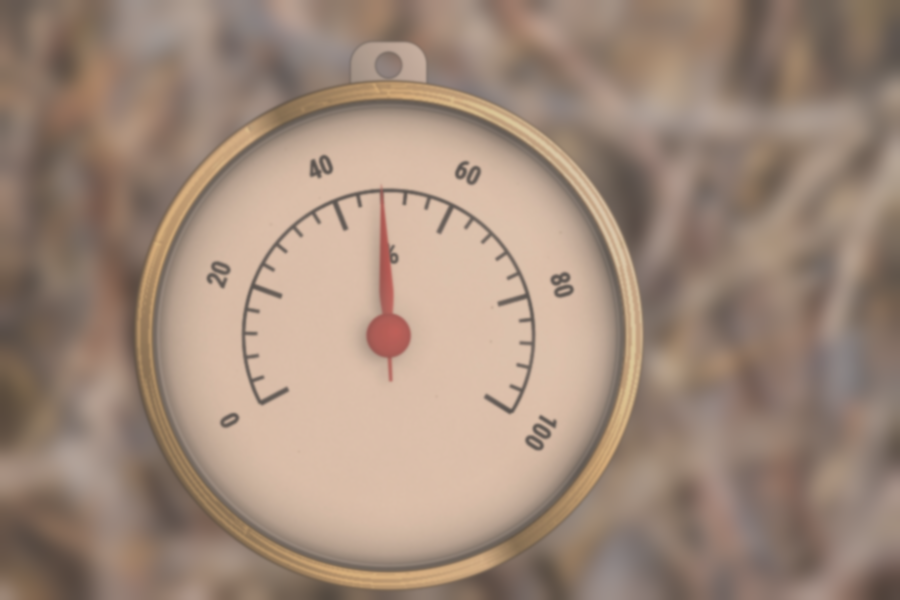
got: 48 %
